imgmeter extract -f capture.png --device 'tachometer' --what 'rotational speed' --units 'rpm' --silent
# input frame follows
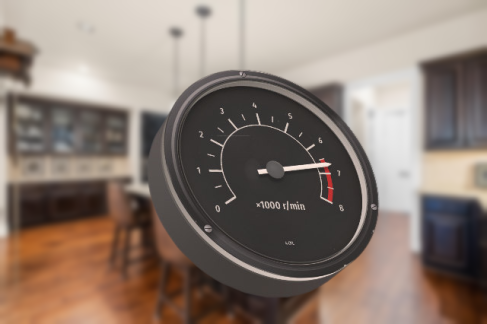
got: 6750 rpm
